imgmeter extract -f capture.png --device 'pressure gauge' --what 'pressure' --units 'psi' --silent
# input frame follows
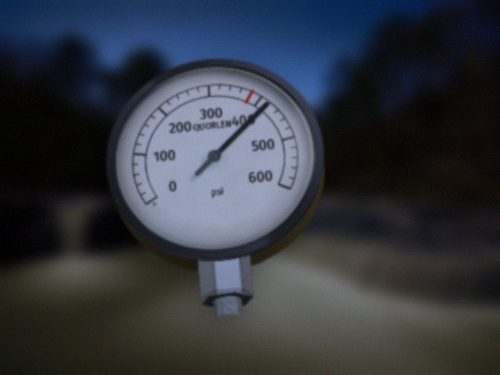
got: 420 psi
